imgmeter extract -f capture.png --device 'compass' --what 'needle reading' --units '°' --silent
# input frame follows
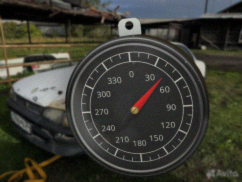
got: 45 °
